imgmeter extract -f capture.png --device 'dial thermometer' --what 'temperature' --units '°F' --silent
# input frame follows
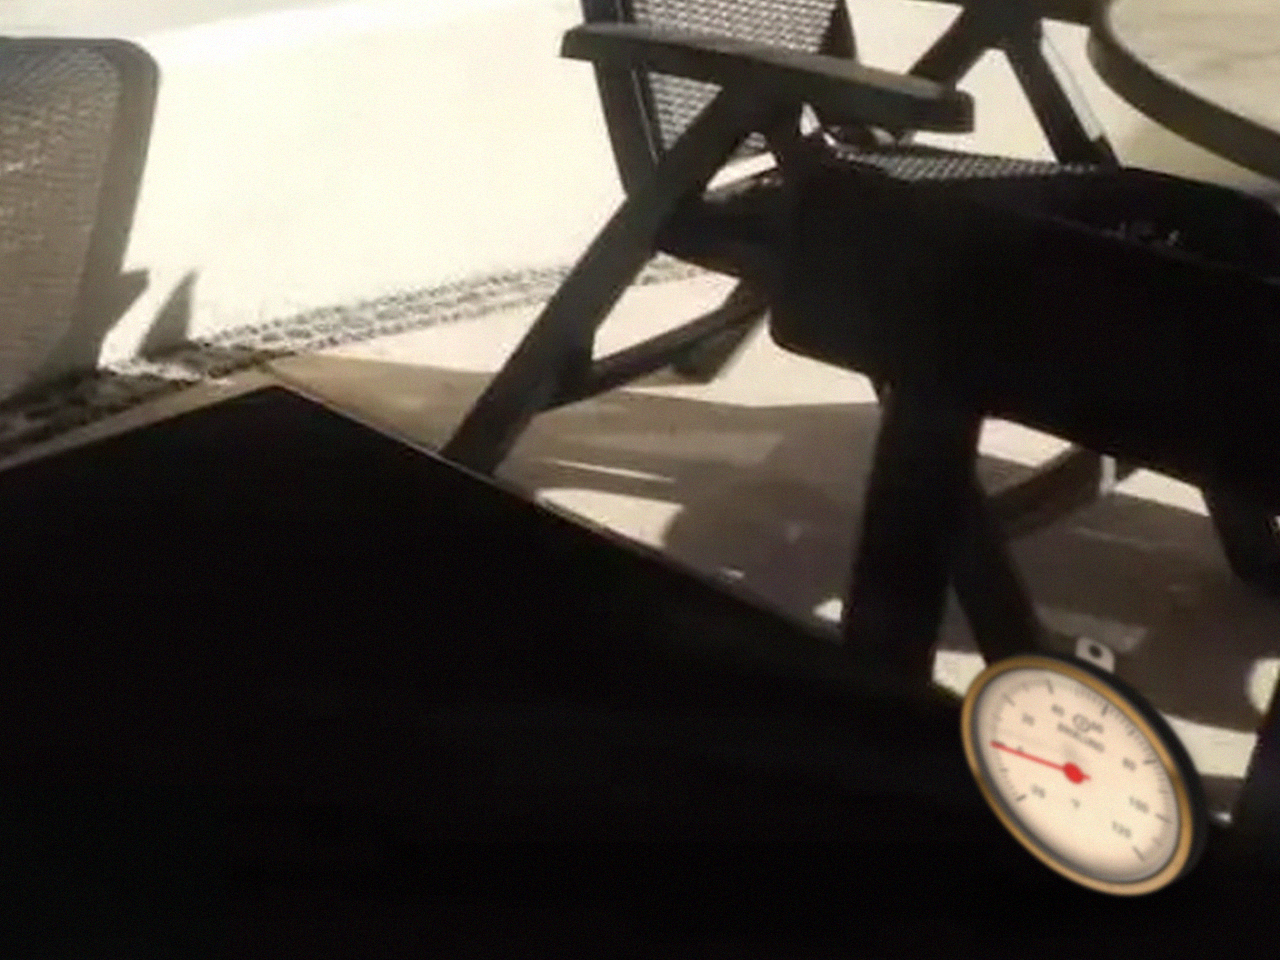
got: 0 °F
